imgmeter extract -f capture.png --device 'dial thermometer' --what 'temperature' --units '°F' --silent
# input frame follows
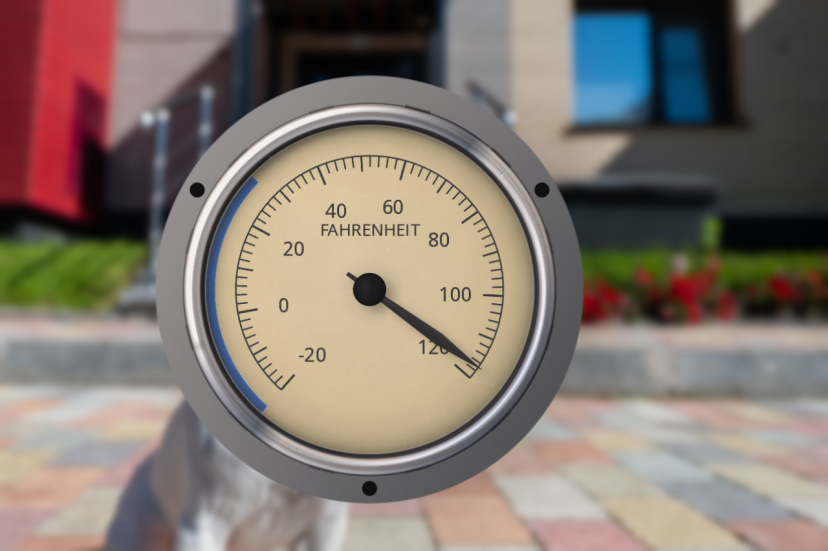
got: 117 °F
